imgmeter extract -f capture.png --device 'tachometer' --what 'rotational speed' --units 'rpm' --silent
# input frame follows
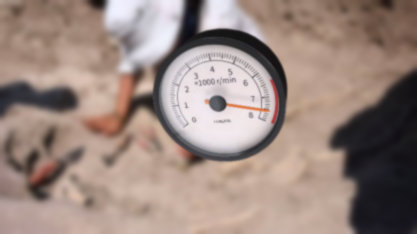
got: 7500 rpm
